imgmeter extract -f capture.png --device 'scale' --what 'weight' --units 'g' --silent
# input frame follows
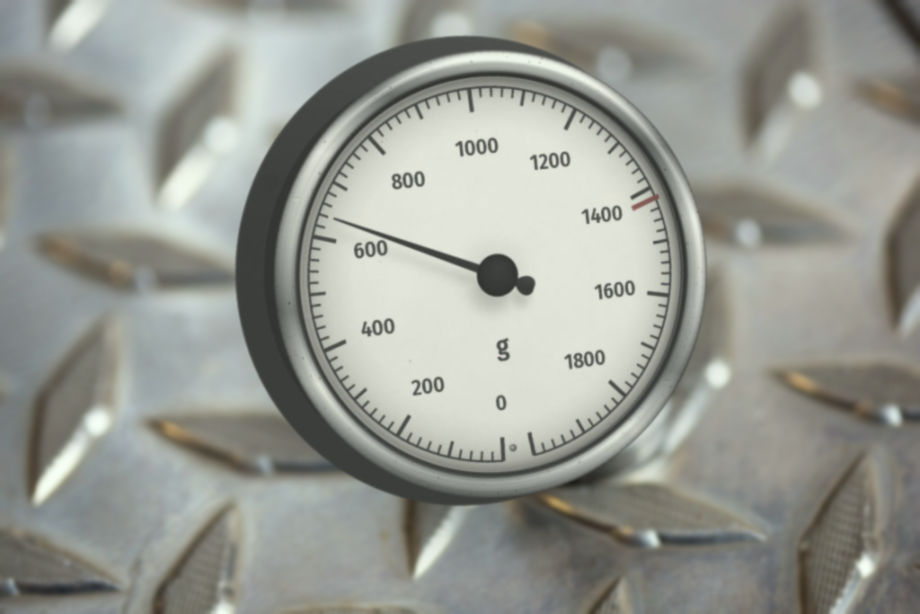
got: 640 g
